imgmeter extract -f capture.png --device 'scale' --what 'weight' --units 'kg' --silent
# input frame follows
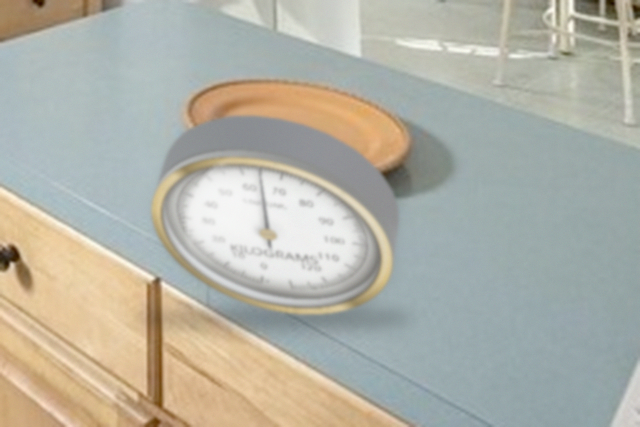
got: 65 kg
